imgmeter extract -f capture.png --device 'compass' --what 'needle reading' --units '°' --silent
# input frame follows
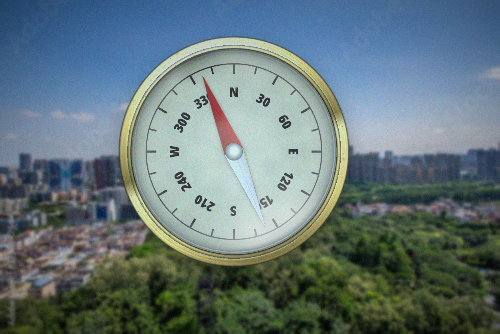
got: 337.5 °
